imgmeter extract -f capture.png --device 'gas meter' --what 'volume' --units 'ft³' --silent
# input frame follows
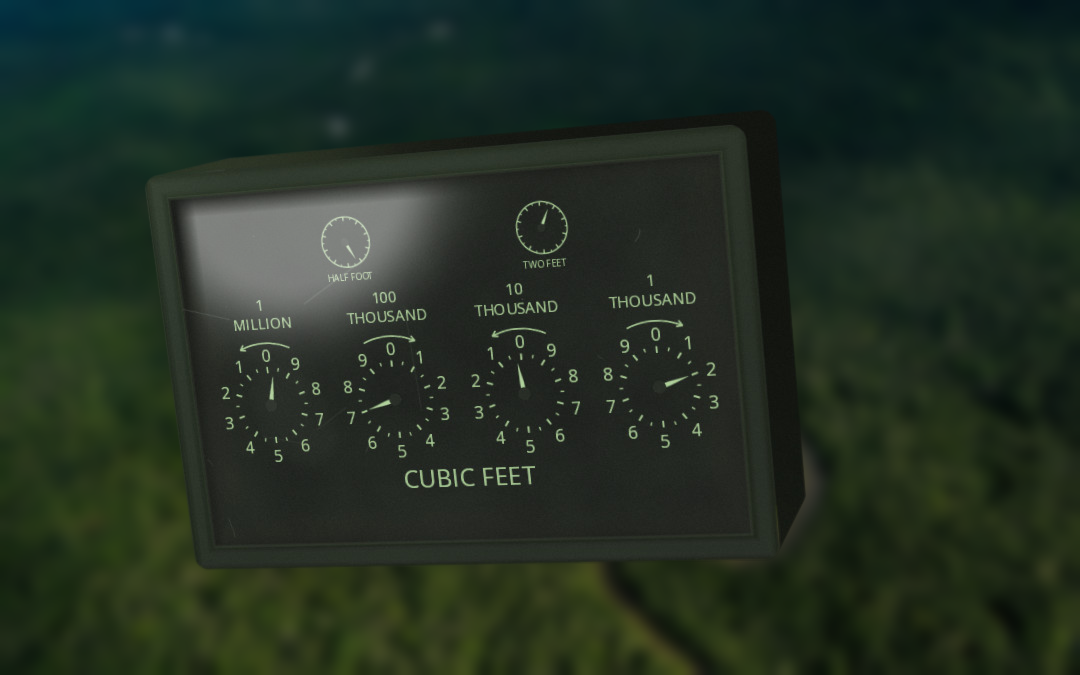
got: 970200 ft³
